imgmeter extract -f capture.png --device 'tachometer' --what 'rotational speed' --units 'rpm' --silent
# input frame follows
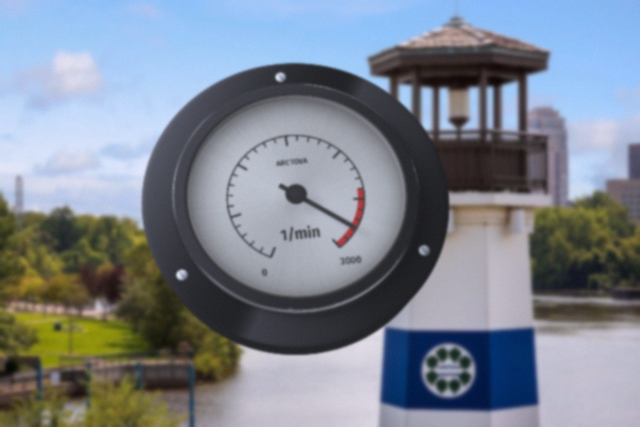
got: 2800 rpm
